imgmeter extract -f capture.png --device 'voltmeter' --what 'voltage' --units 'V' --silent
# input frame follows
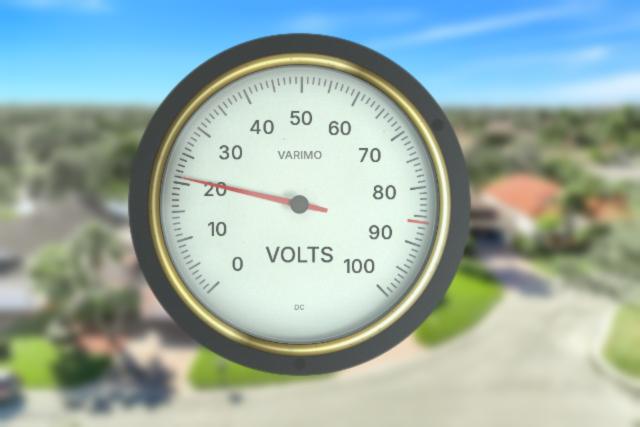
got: 21 V
